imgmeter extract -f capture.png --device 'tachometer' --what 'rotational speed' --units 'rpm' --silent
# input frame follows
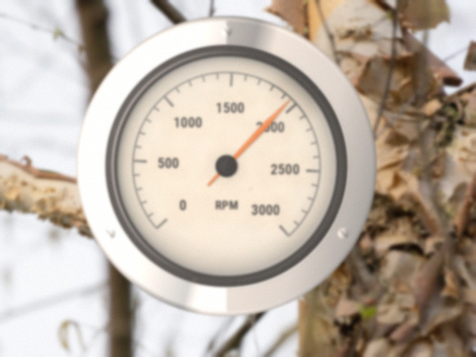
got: 1950 rpm
